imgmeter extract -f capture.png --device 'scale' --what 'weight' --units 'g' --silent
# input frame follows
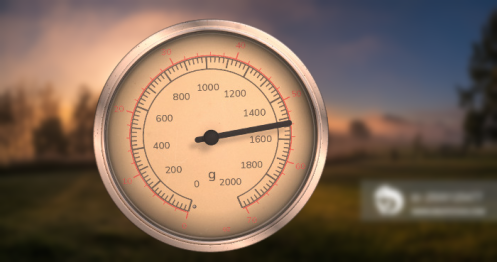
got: 1520 g
